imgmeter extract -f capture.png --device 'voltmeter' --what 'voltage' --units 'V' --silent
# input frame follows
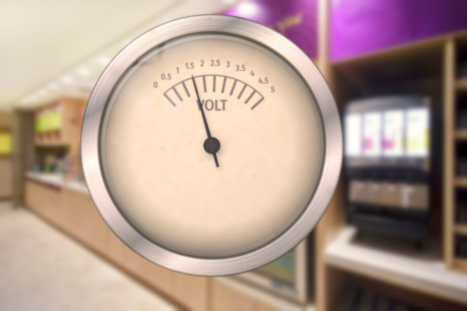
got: 1.5 V
